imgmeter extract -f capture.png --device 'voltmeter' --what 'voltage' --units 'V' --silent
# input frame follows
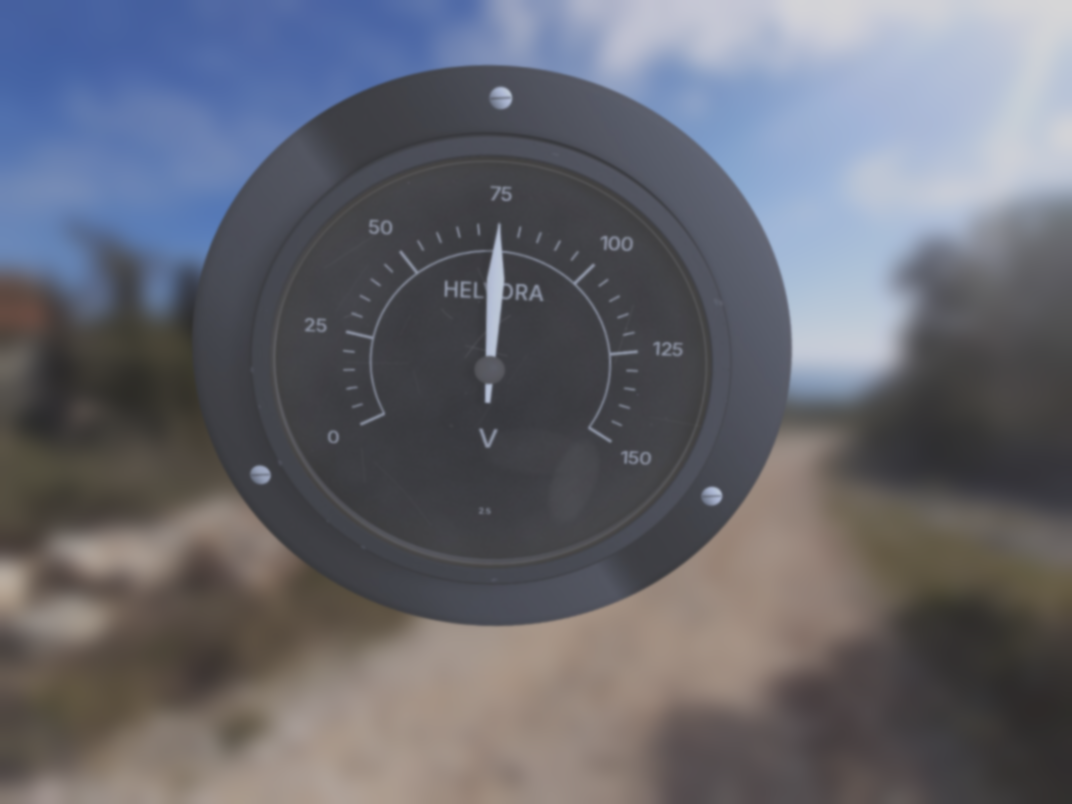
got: 75 V
